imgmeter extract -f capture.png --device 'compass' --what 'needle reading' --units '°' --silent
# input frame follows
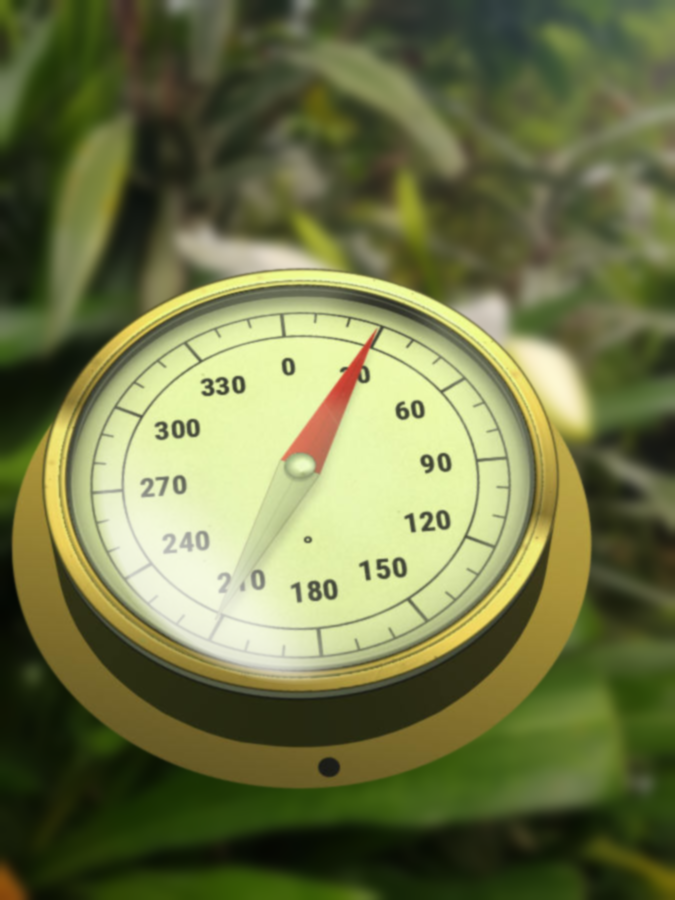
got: 30 °
